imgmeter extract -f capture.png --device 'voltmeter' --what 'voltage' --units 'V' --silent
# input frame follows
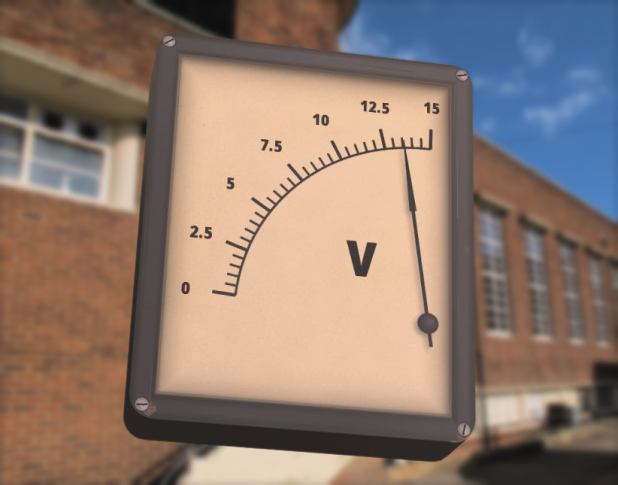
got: 13.5 V
